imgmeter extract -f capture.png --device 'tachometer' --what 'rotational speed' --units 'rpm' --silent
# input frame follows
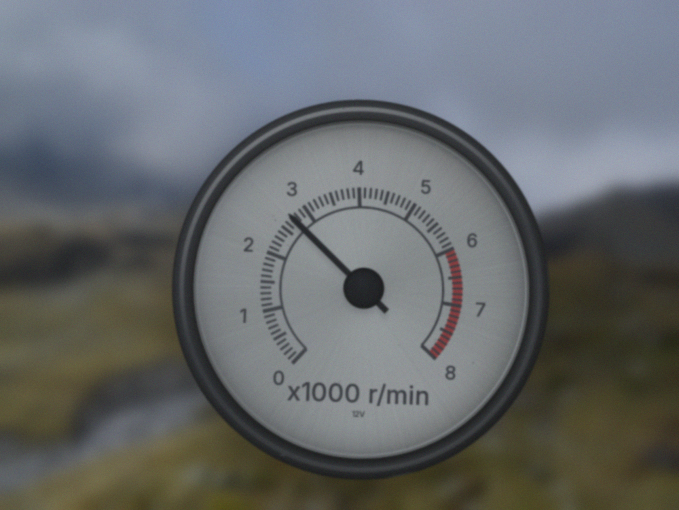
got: 2700 rpm
